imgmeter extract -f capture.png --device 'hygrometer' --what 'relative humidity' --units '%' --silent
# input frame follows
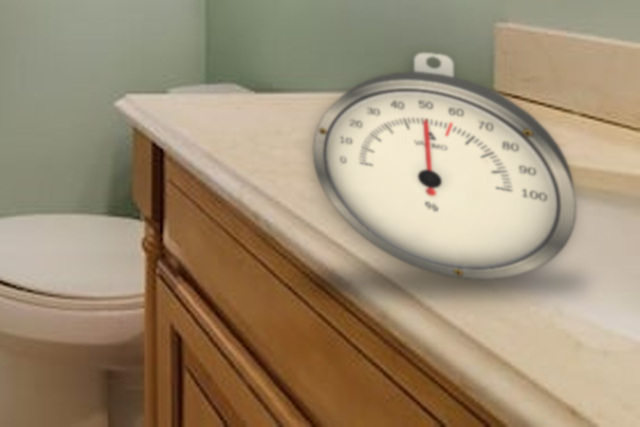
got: 50 %
